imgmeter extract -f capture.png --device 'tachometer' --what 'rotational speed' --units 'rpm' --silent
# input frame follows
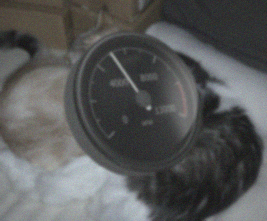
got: 5000 rpm
